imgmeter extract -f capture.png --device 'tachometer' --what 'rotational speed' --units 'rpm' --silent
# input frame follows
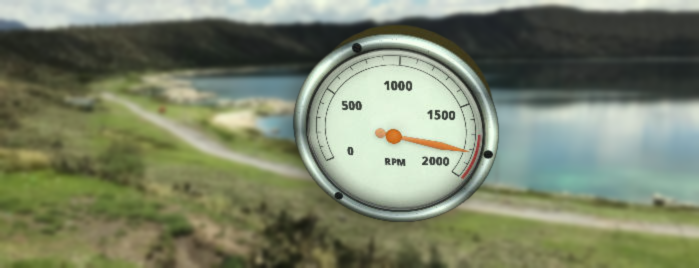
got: 1800 rpm
